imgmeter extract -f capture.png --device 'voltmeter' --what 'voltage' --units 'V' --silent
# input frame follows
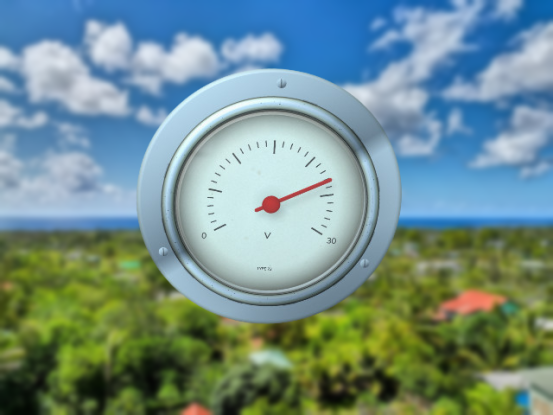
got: 23 V
